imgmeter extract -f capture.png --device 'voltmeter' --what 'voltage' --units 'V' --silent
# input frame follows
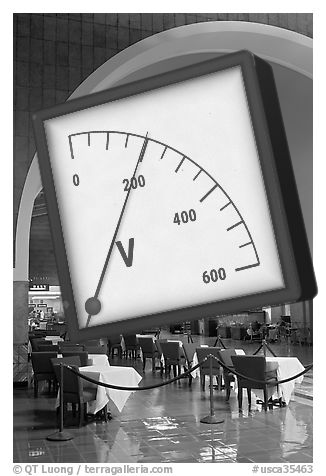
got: 200 V
